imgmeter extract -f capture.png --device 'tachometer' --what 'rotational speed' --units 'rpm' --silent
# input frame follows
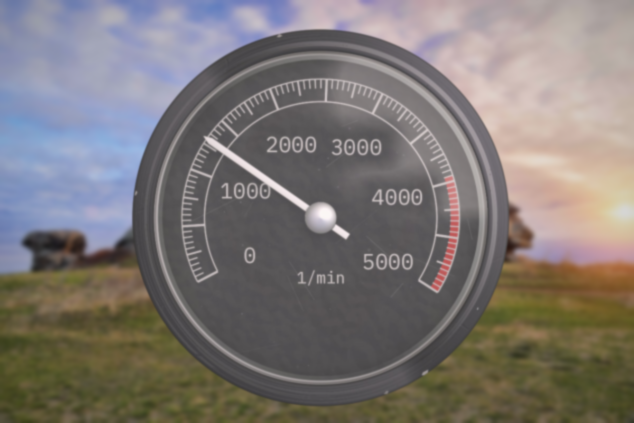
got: 1300 rpm
